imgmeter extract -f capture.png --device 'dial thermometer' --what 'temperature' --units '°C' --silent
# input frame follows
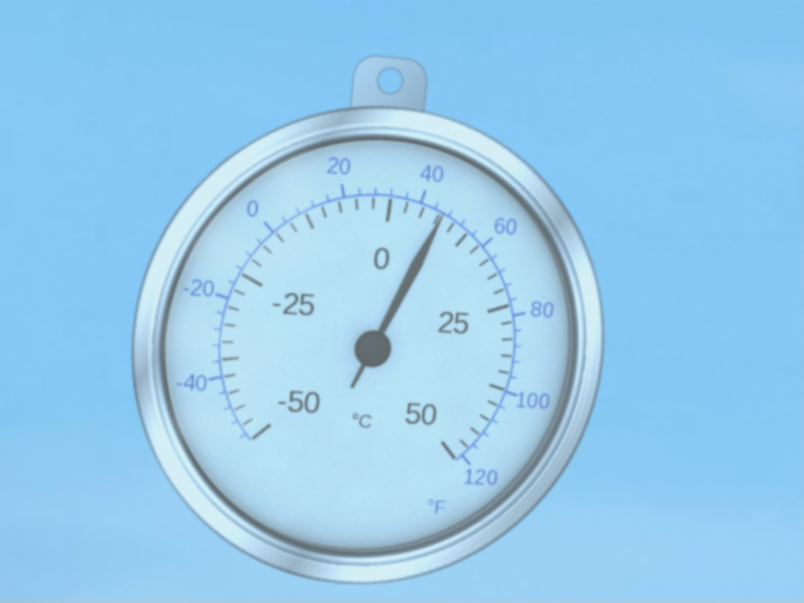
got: 7.5 °C
